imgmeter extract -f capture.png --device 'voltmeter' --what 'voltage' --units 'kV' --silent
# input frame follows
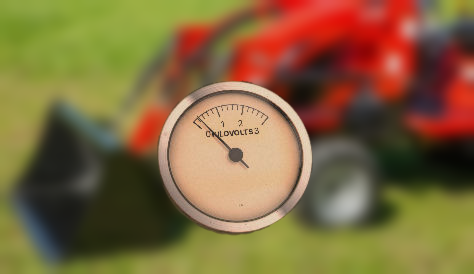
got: 0.2 kV
